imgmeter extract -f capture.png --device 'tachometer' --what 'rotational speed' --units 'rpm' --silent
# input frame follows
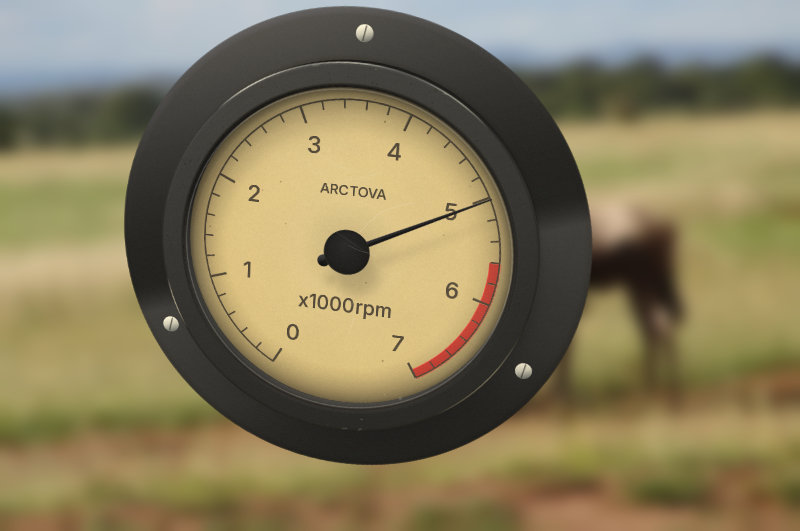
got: 5000 rpm
